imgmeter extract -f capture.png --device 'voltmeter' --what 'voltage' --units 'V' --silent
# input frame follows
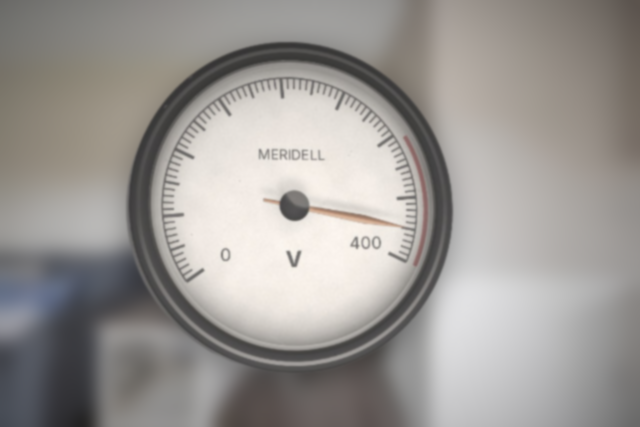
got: 375 V
